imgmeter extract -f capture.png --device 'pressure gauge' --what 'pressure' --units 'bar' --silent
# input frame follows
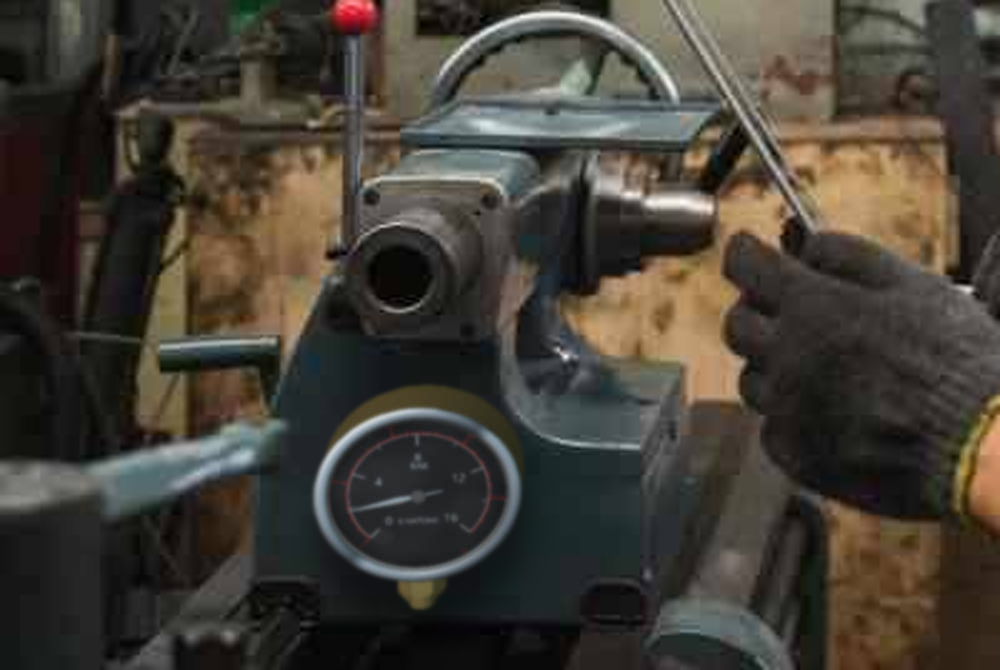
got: 2 bar
